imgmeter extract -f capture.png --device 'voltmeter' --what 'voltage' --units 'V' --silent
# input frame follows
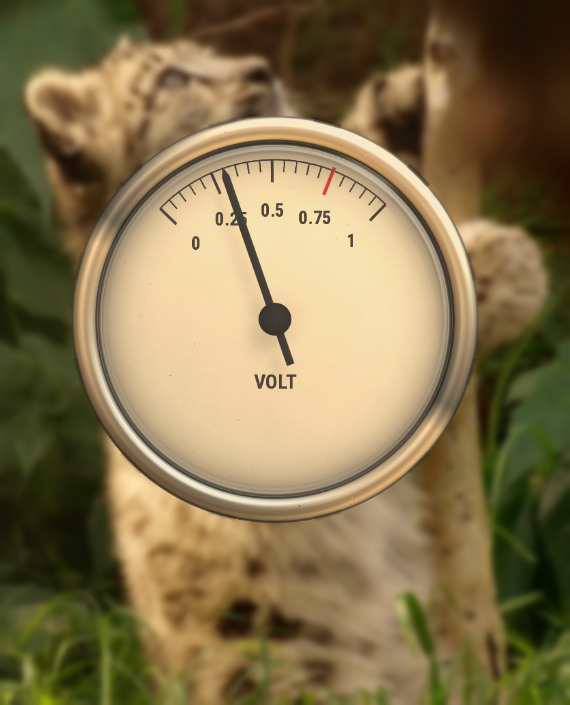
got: 0.3 V
